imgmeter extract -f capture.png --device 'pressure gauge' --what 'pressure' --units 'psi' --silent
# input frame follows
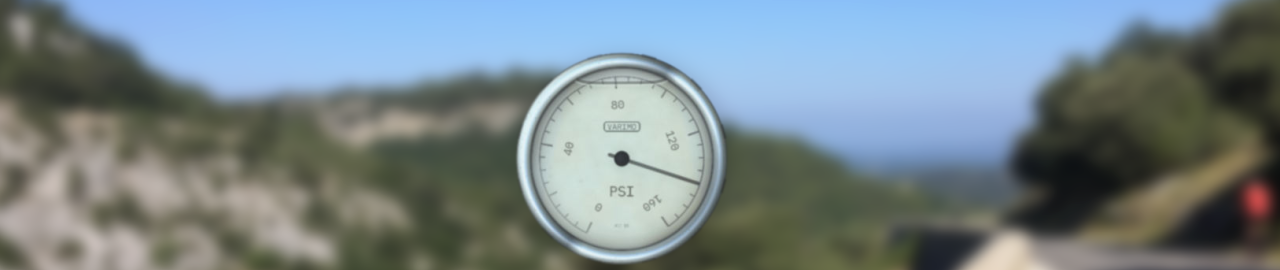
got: 140 psi
